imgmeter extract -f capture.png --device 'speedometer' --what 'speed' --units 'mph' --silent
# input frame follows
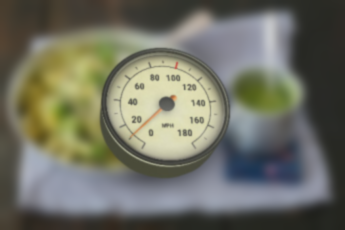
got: 10 mph
